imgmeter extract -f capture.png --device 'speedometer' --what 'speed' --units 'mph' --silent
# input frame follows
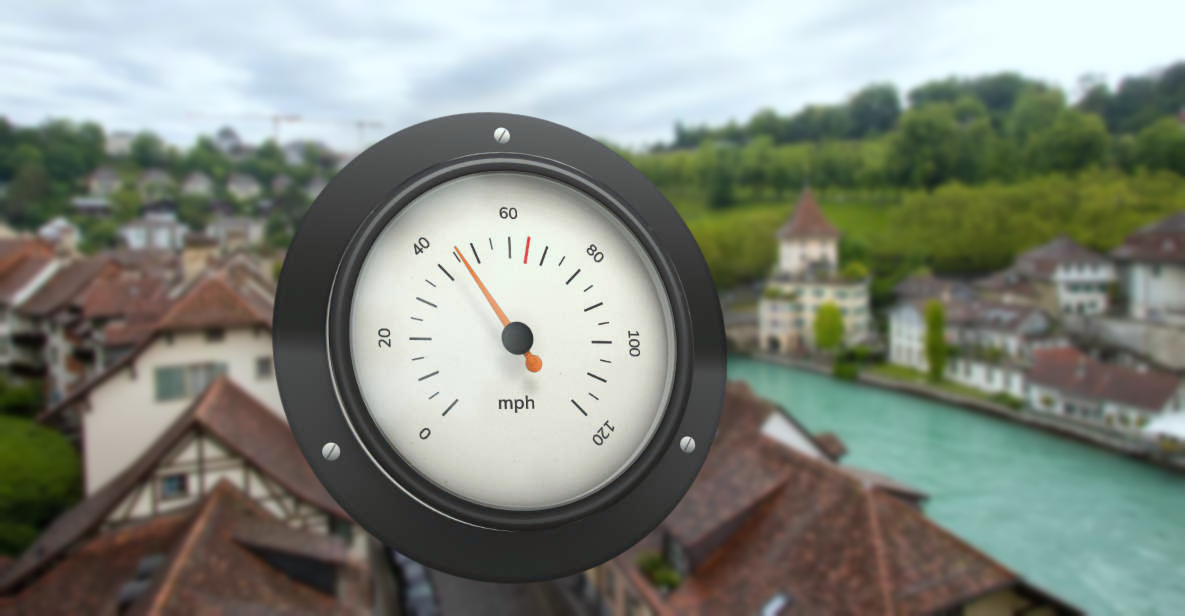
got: 45 mph
